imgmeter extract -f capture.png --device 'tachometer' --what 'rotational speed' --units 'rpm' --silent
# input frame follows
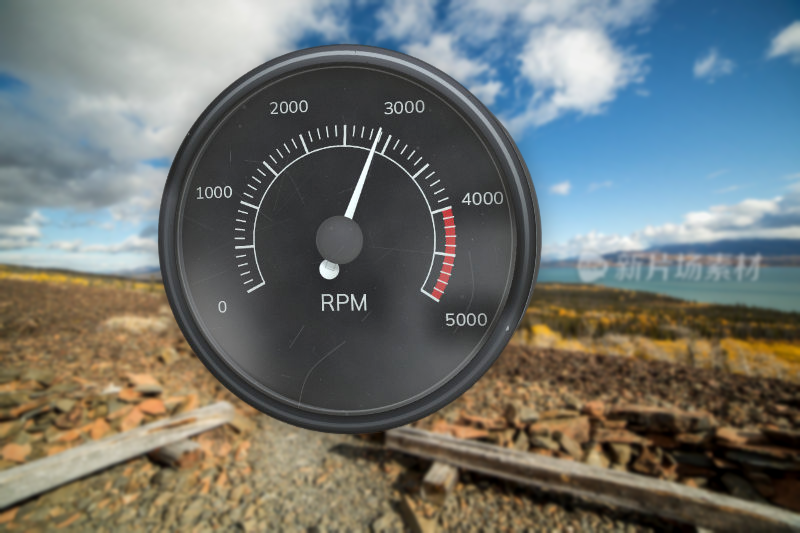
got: 2900 rpm
